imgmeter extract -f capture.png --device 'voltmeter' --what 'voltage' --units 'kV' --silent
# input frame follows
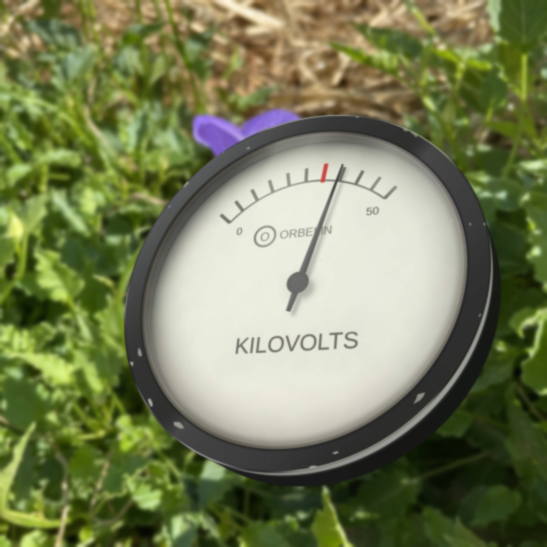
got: 35 kV
